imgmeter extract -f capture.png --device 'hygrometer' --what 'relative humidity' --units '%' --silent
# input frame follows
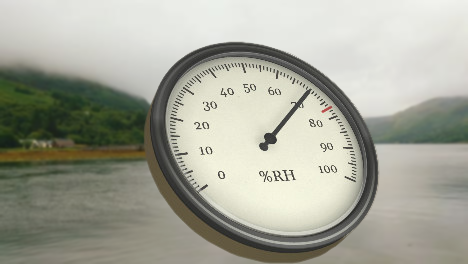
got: 70 %
